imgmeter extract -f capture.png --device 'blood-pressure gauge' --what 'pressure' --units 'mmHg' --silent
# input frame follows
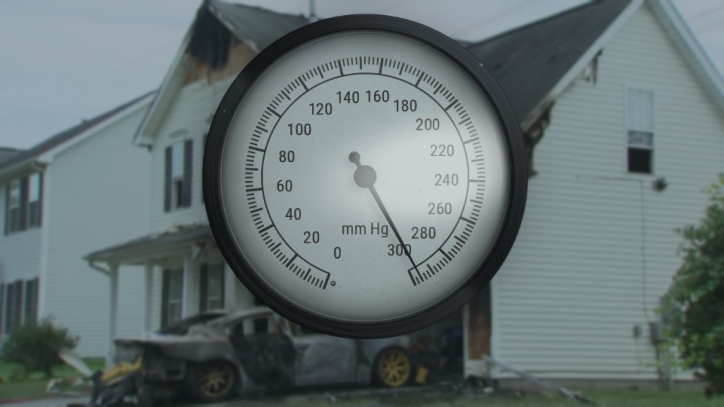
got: 296 mmHg
